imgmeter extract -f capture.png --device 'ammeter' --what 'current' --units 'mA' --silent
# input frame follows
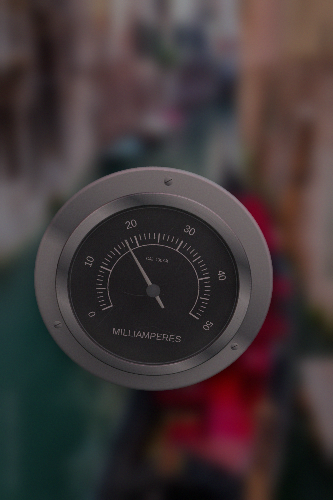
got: 18 mA
